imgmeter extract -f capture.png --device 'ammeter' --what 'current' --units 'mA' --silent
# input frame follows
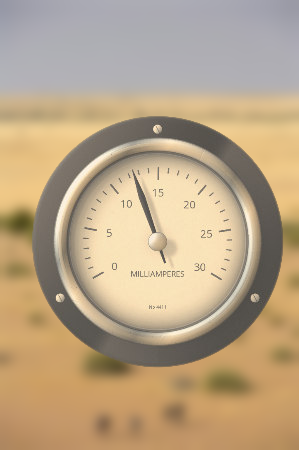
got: 12.5 mA
